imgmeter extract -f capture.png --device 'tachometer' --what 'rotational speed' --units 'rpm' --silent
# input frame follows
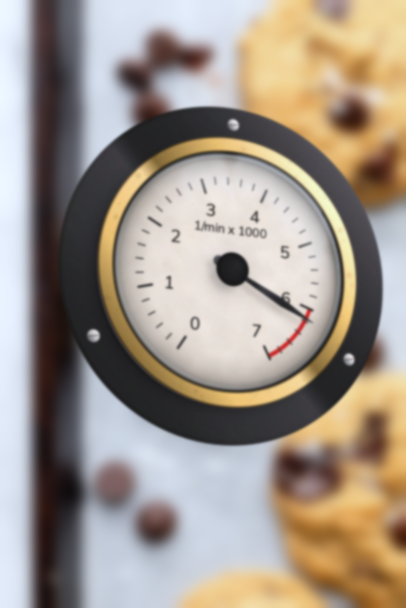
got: 6200 rpm
